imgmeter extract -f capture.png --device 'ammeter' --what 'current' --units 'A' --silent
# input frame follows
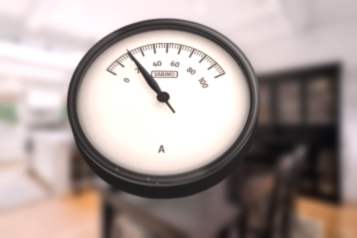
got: 20 A
